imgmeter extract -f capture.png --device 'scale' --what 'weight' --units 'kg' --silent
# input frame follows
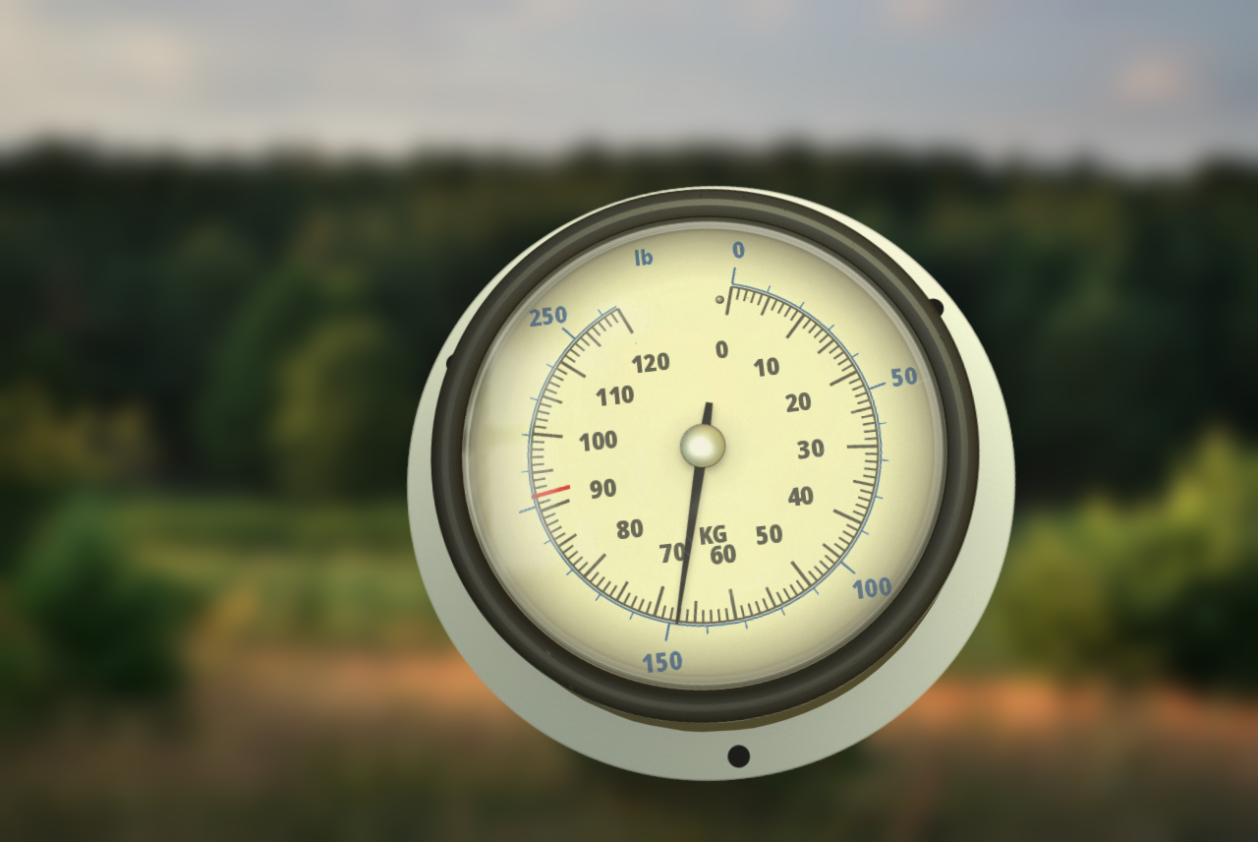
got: 67 kg
